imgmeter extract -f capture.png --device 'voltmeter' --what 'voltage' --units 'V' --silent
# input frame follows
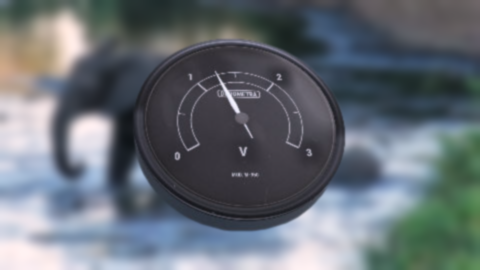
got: 1.25 V
